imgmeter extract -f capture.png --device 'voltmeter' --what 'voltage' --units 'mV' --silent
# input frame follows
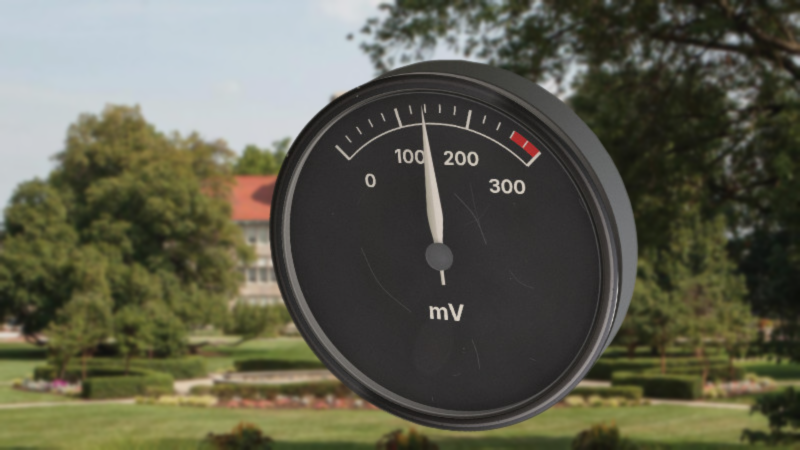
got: 140 mV
